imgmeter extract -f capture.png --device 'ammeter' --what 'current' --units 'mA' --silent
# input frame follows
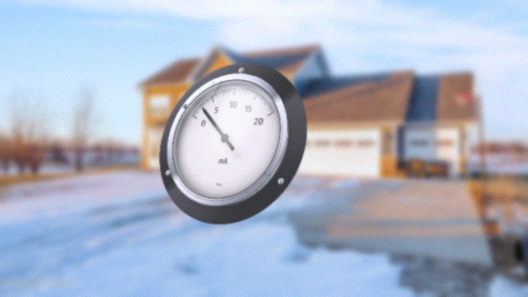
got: 2.5 mA
